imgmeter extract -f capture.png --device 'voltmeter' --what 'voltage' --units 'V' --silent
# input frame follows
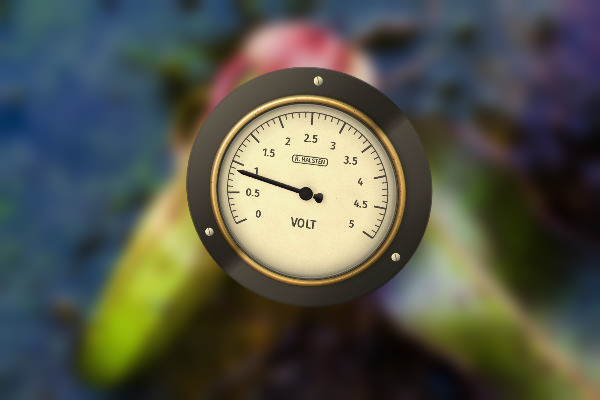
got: 0.9 V
